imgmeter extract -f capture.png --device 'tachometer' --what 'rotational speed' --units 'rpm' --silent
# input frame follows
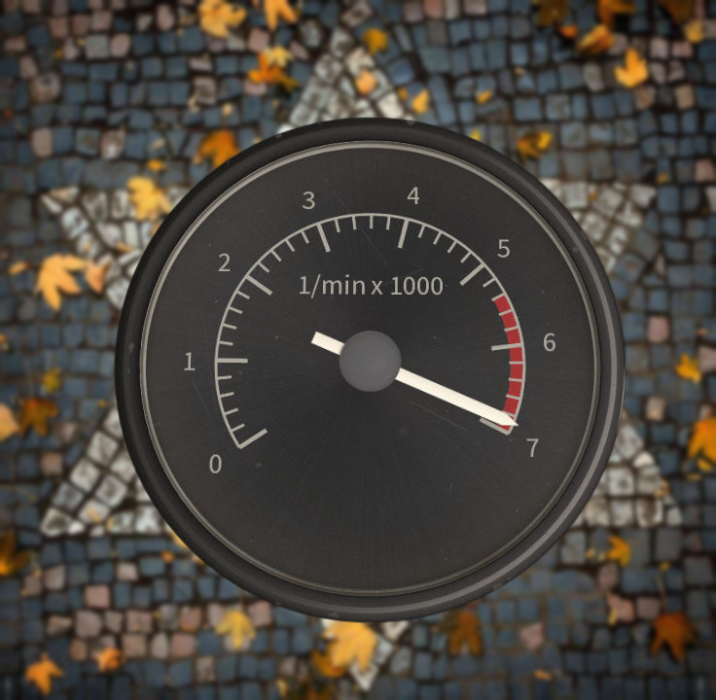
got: 6900 rpm
